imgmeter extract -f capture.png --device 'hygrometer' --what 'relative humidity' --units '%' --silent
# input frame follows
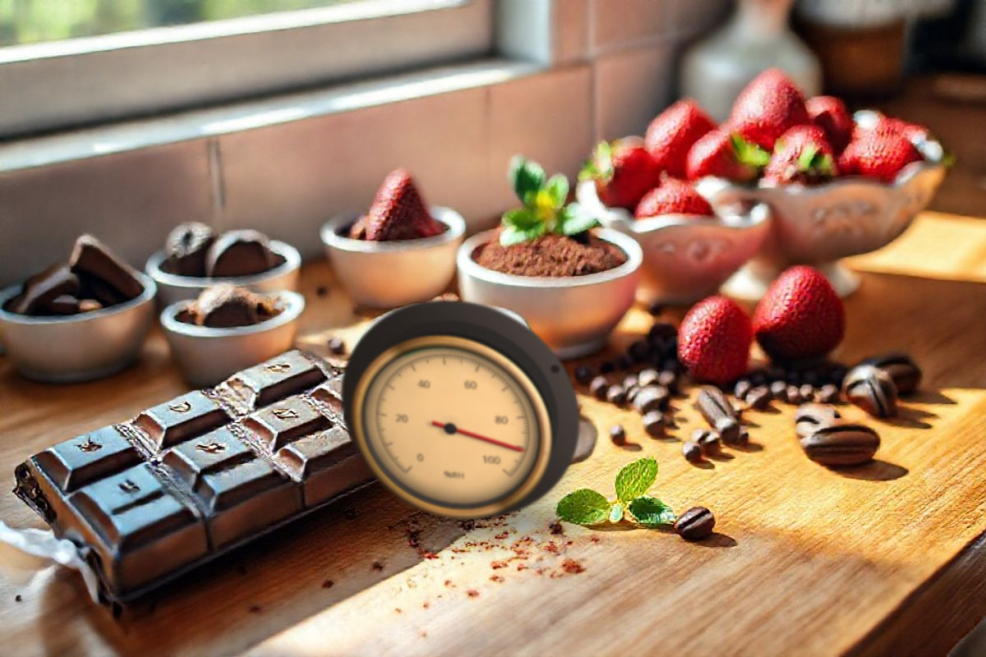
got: 90 %
